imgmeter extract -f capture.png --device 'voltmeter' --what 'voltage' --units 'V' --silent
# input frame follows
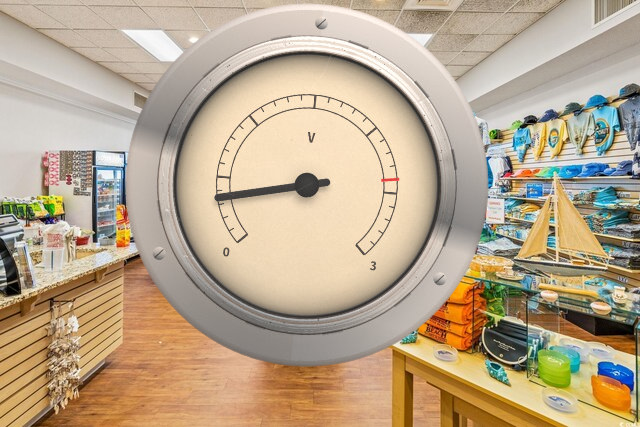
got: 0.35 V
